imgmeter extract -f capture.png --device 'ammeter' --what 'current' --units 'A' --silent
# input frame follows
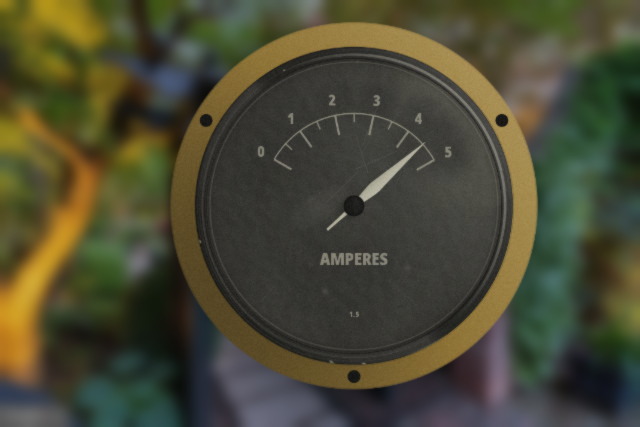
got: 4.5 A
